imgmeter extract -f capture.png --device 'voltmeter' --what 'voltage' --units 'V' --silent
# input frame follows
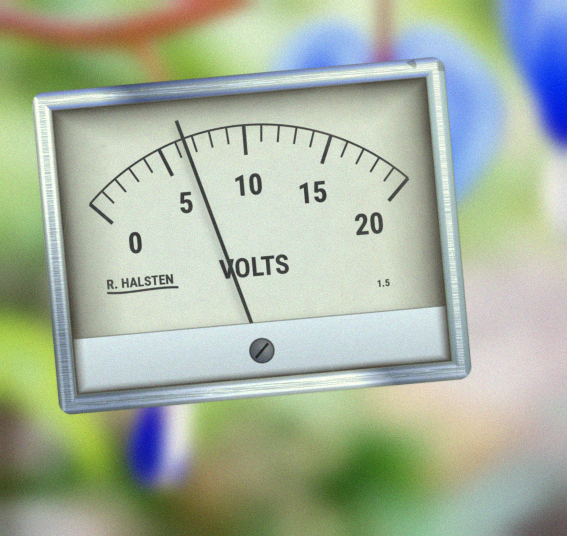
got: 6.5 V
